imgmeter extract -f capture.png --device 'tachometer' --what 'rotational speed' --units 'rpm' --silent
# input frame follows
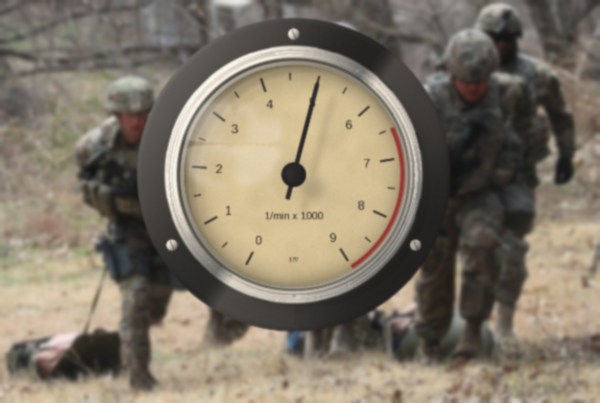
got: 5000 rpm
